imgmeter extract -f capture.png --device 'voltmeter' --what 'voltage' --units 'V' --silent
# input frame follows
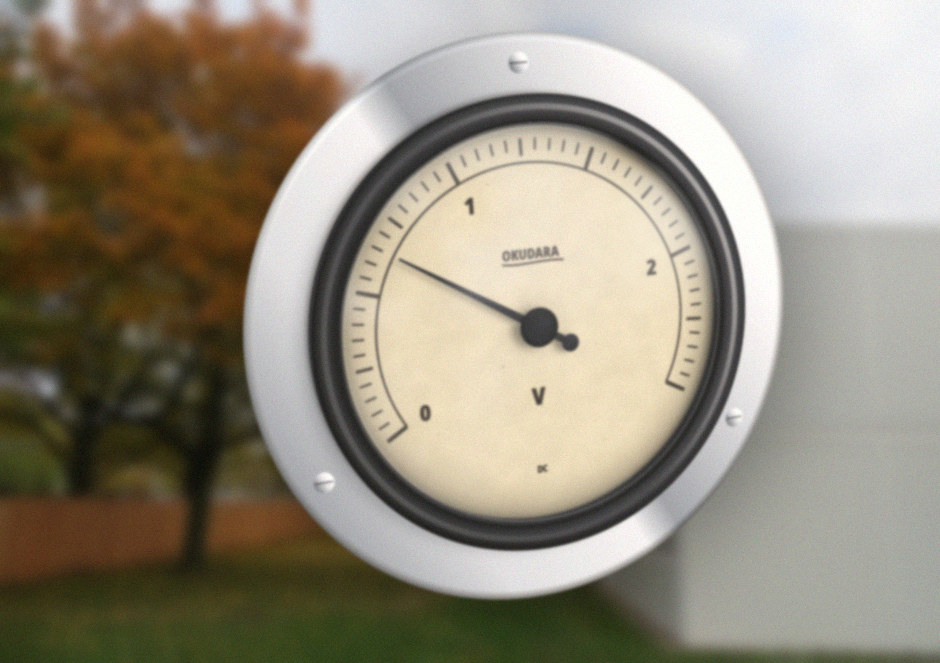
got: 0.65 V
